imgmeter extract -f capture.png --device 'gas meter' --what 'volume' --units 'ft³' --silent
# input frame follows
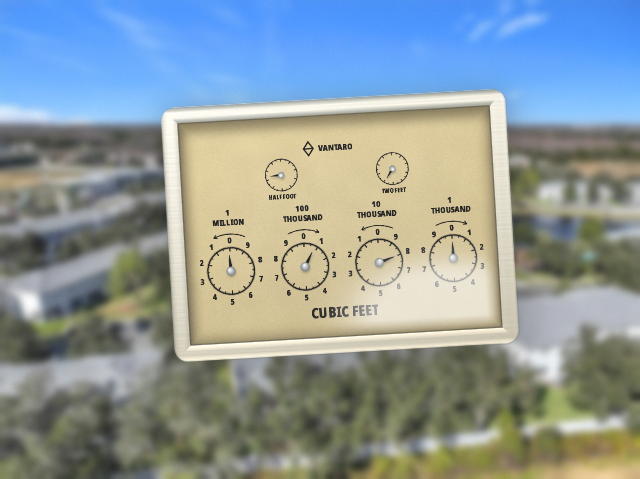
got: 8000 ft³
